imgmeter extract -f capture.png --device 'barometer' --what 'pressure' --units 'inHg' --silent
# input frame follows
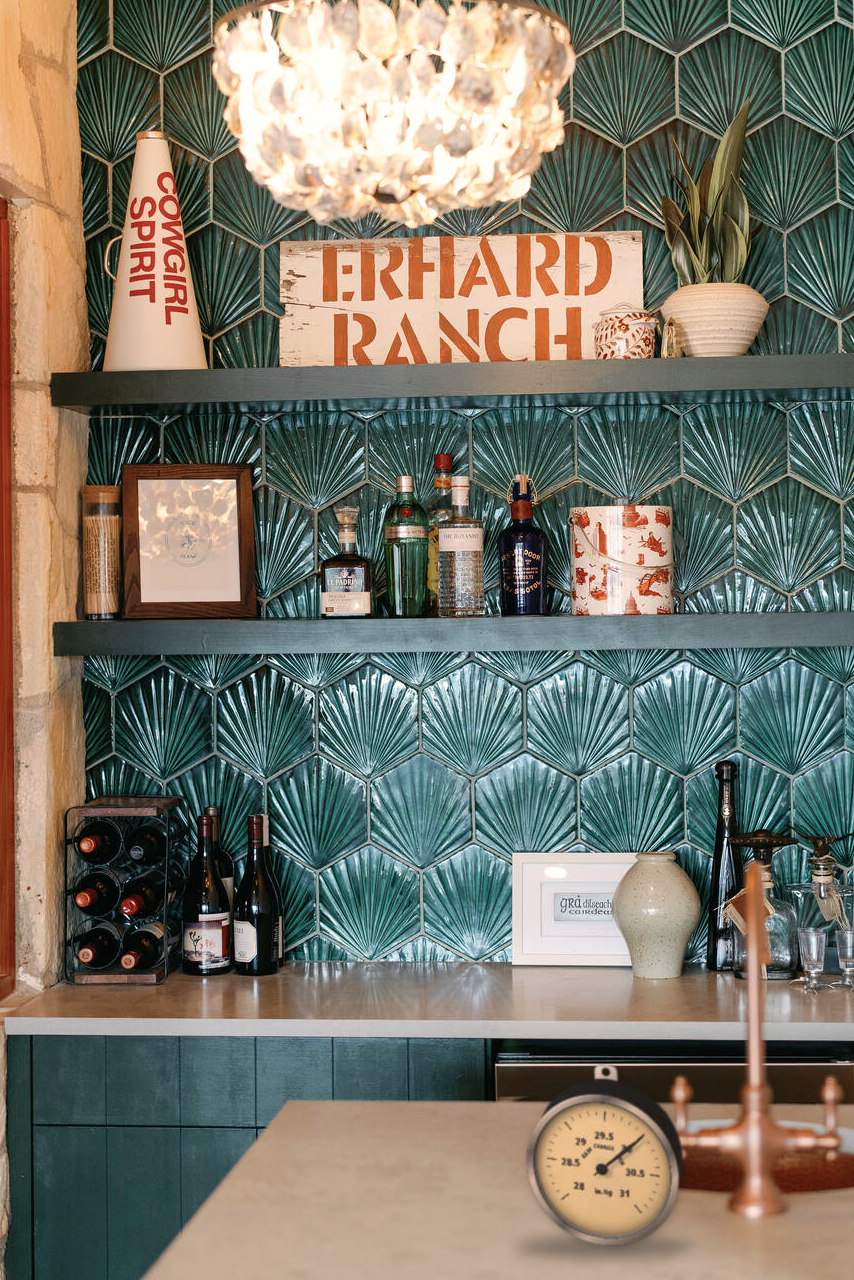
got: 30 inHg
